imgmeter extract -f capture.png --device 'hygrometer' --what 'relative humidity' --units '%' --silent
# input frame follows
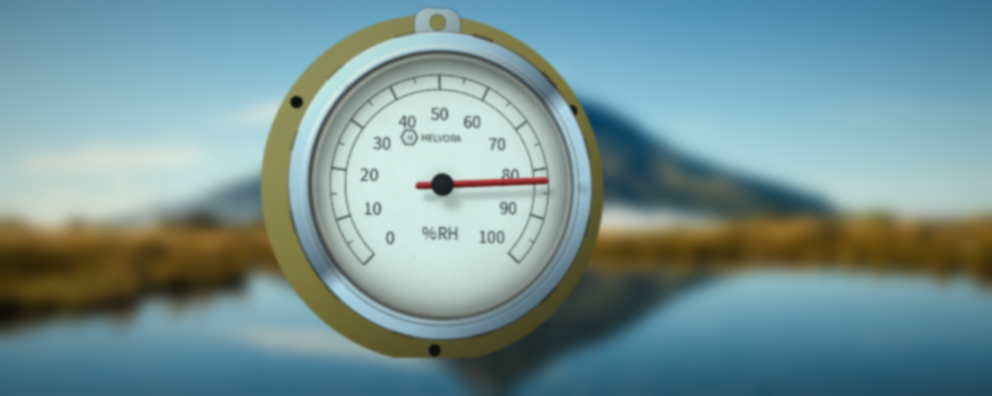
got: 82.5 %
